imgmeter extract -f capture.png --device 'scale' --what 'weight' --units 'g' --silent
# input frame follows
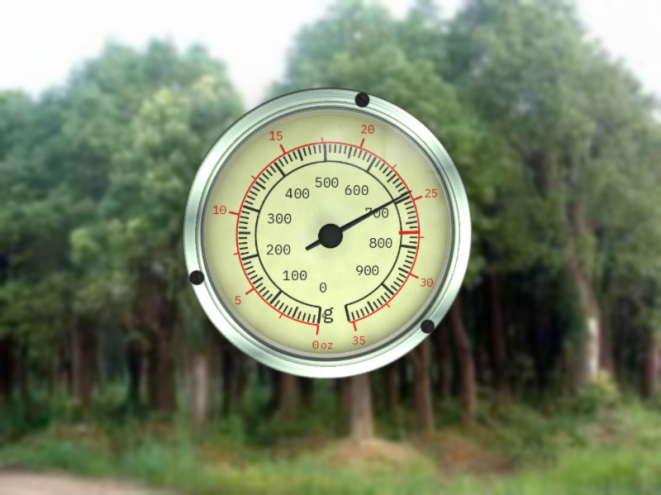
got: 690 g
